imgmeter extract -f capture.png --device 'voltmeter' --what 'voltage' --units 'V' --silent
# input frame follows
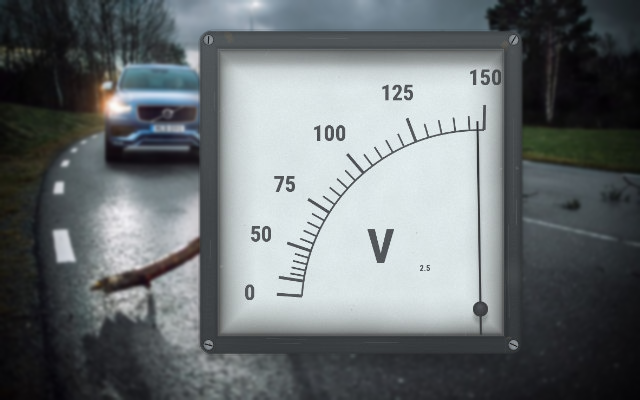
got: 147.5 V
